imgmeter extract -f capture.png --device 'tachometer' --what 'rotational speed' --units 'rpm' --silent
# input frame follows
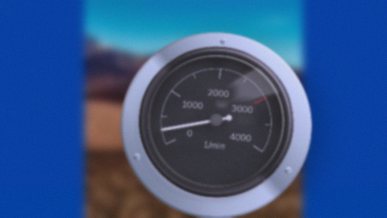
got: 250 rpm
